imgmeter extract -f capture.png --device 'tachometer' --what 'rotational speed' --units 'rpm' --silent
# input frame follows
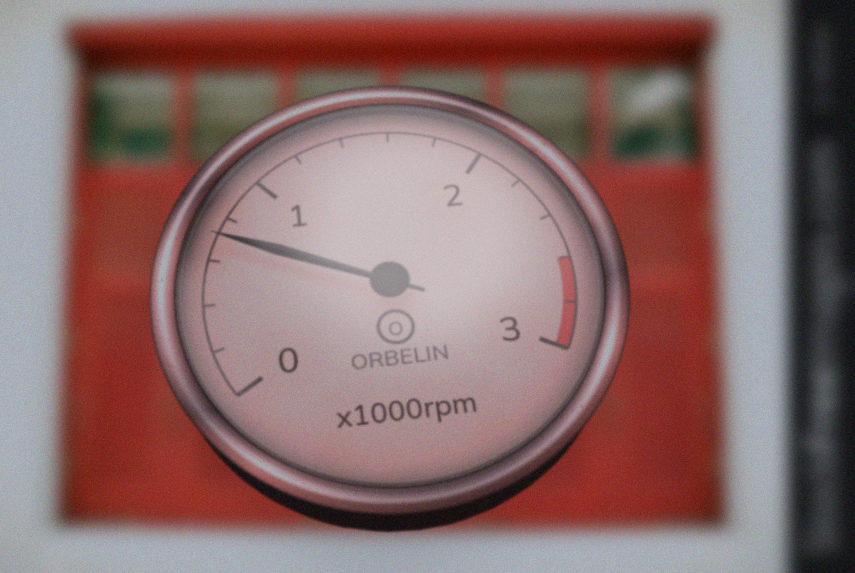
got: 700 rpm
